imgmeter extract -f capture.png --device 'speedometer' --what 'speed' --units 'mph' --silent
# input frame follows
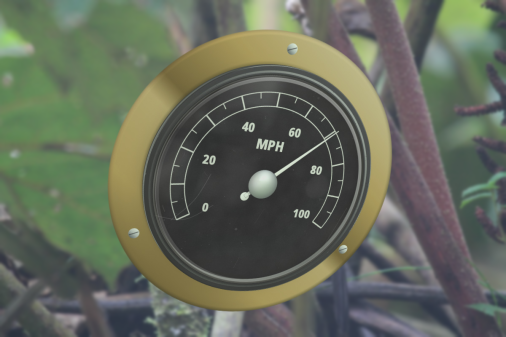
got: 70 mph
